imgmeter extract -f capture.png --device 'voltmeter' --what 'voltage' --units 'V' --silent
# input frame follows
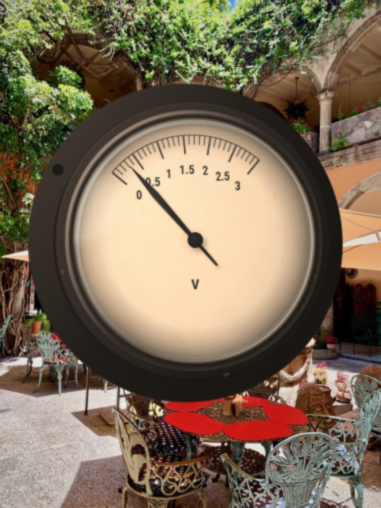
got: 0.3 V
